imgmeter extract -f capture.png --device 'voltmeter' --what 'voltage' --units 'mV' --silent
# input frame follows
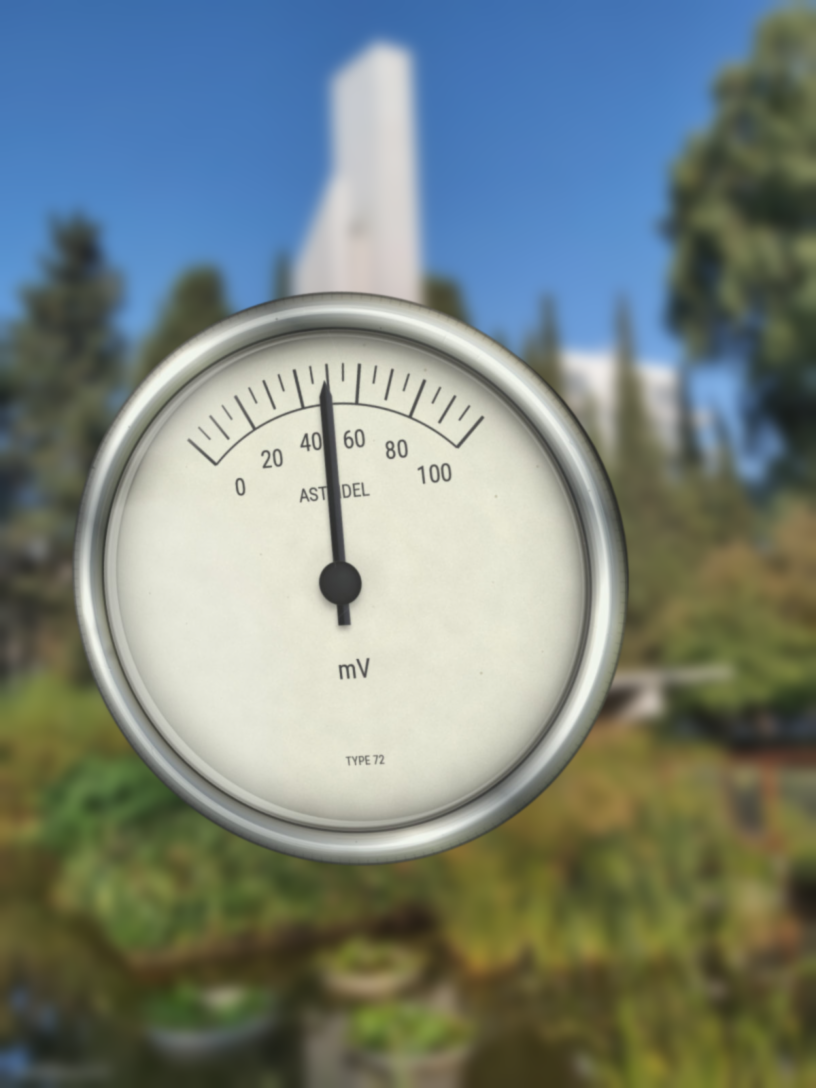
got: 50 mV
